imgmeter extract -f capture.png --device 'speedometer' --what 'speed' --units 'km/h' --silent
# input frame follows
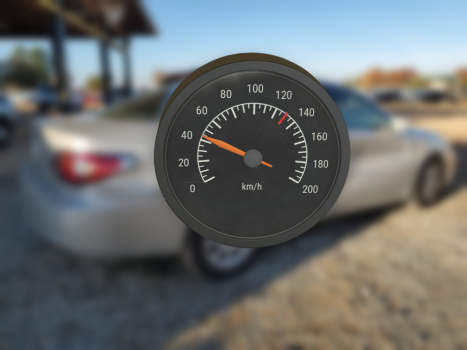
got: 45 km/h
